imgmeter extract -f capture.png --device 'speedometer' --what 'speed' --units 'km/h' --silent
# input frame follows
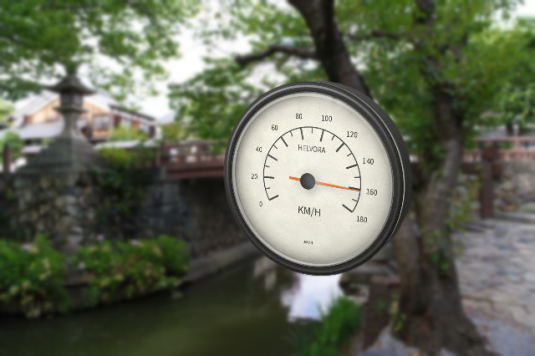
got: 160 km/h
